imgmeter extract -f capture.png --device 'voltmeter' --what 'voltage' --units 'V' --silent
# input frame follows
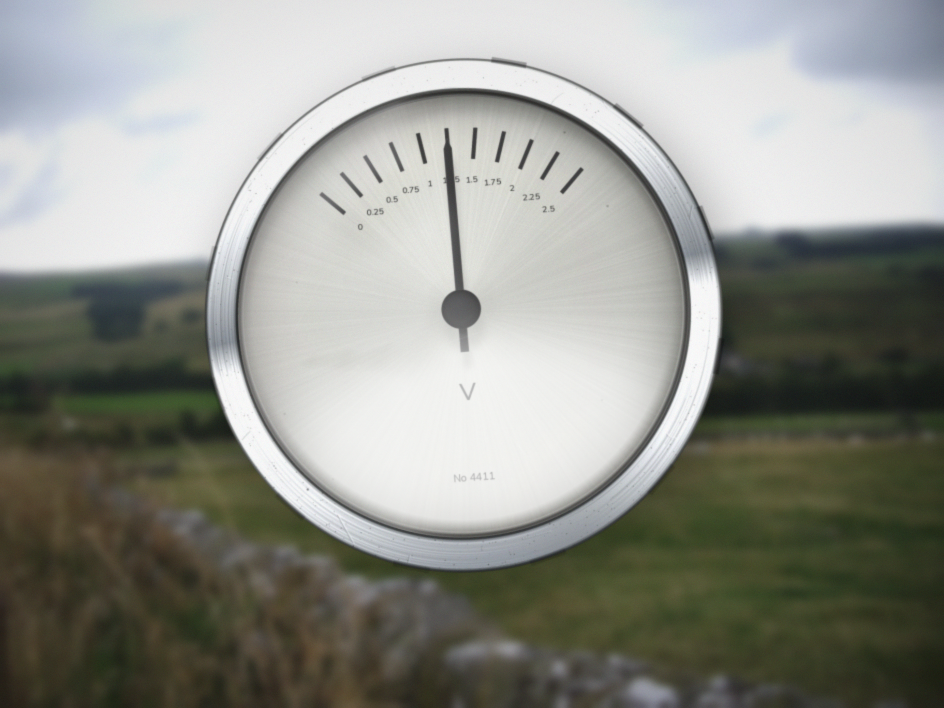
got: 1.25 V
